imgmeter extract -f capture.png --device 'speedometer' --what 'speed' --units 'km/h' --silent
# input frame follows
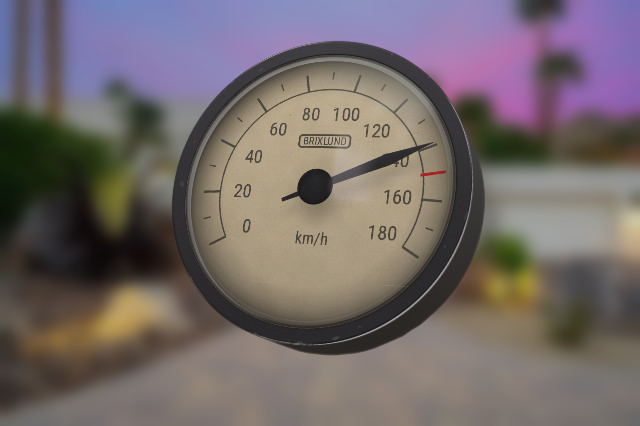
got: 140 km/h
